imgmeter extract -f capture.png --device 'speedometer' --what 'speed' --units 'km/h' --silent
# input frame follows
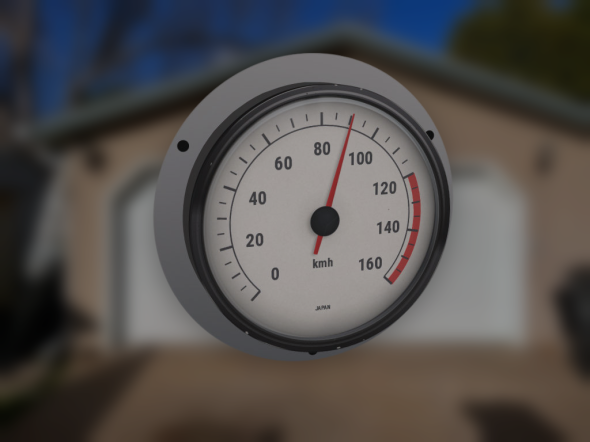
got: 90 km/h
